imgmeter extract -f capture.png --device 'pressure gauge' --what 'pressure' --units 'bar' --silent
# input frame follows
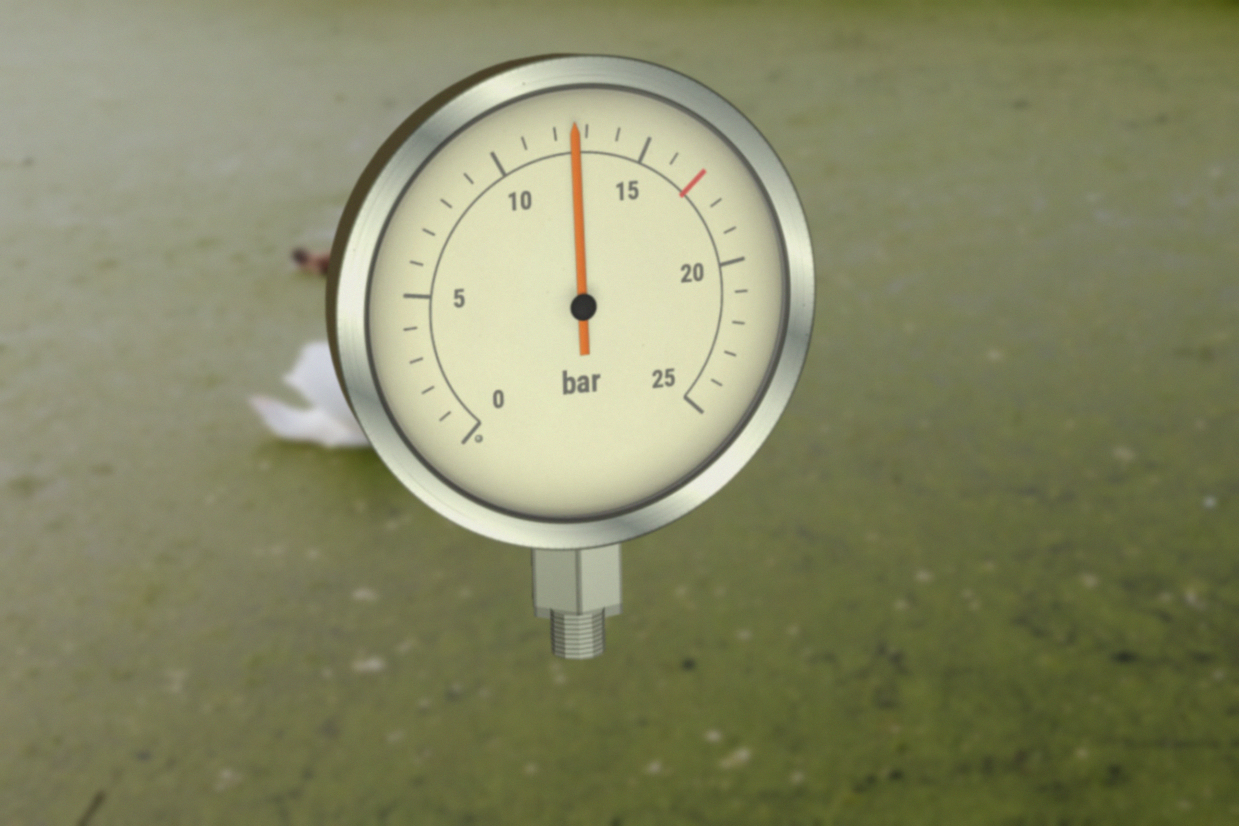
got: 12.5 bar
